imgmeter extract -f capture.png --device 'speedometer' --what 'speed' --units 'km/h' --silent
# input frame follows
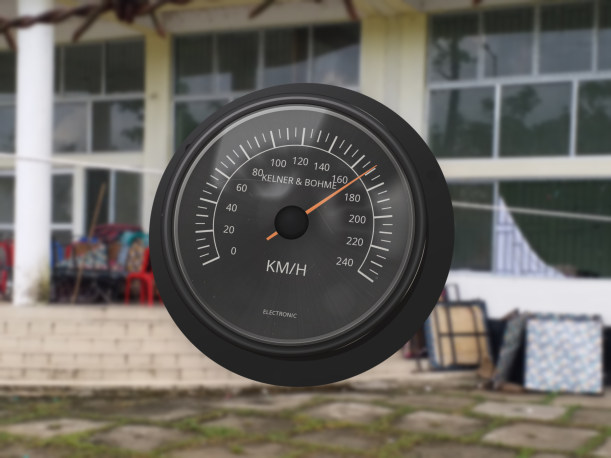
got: 170 km/h
